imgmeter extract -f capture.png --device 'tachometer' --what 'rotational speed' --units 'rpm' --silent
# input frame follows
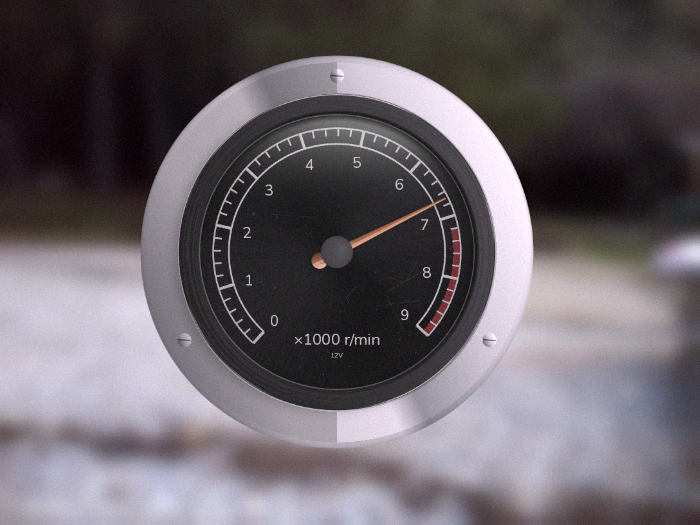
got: 6700 rpm
